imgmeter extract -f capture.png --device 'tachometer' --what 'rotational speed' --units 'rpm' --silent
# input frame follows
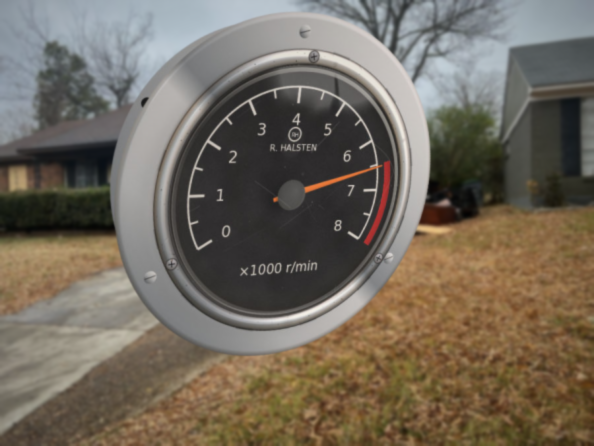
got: 6500 rpm
